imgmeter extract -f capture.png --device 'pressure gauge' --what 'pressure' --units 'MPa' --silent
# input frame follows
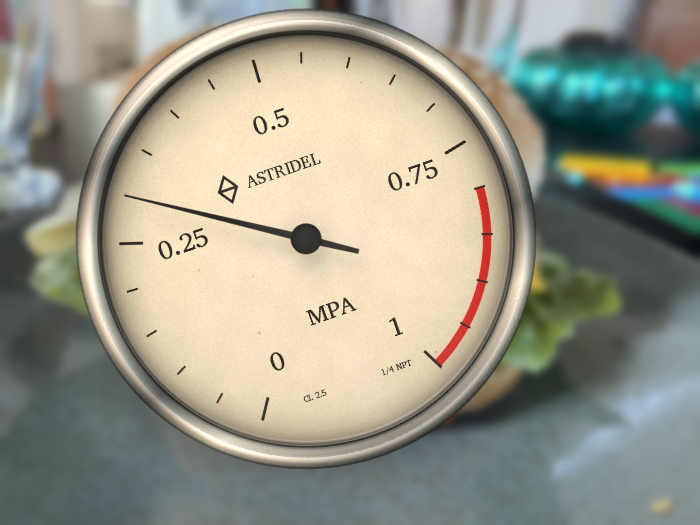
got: 0.3 MPa
